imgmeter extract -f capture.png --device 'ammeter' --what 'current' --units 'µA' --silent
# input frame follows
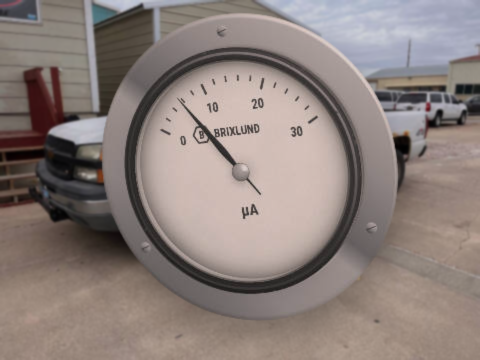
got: 6 µA
